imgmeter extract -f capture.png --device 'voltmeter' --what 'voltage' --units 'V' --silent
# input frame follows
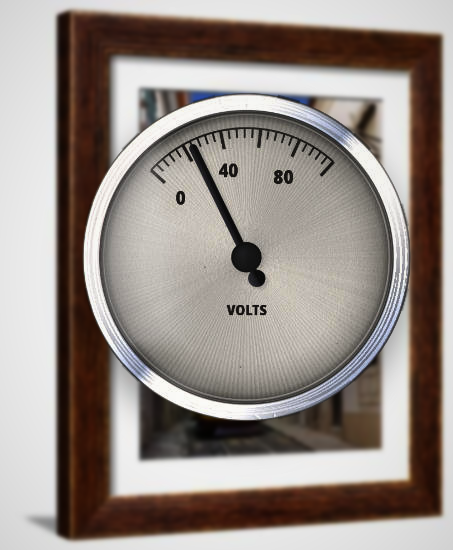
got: 24 V
